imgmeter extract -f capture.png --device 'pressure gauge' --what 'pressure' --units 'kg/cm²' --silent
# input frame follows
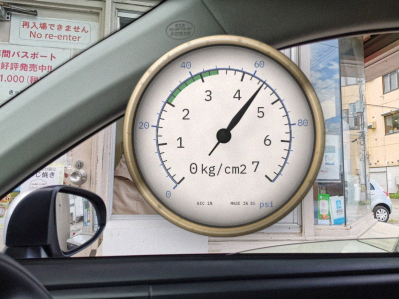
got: 4.5 kg/cm²
